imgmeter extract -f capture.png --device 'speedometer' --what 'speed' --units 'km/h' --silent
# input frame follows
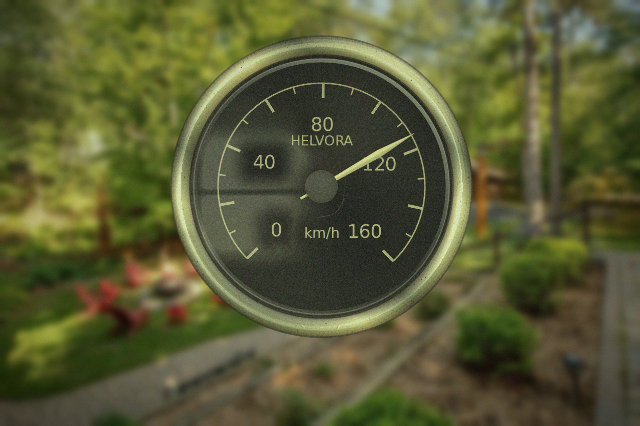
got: 115 km/h
